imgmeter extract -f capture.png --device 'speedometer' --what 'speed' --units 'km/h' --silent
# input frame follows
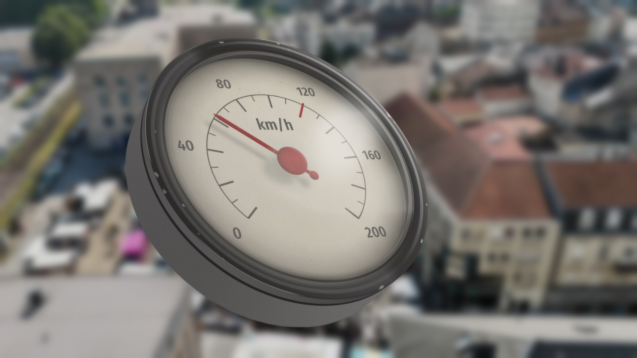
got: 60 km/h
